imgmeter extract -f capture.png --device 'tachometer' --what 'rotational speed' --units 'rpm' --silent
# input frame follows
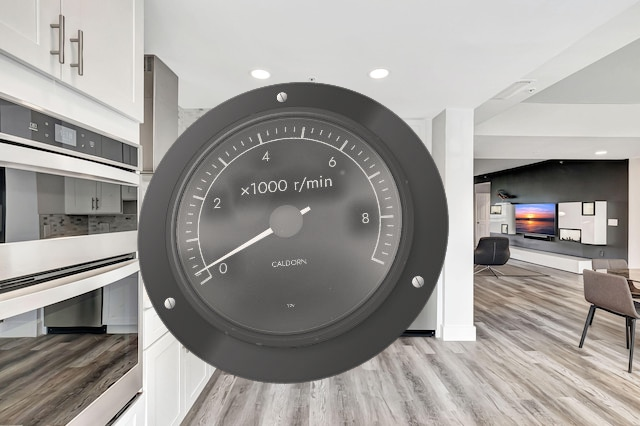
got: 200 rpm
